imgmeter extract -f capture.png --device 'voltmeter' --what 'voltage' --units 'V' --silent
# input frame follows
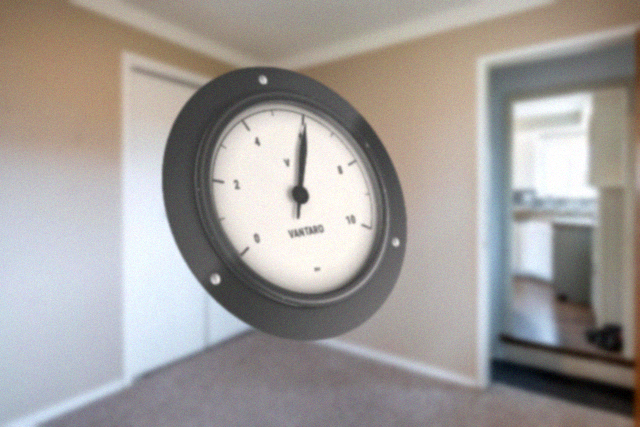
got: 6 V
